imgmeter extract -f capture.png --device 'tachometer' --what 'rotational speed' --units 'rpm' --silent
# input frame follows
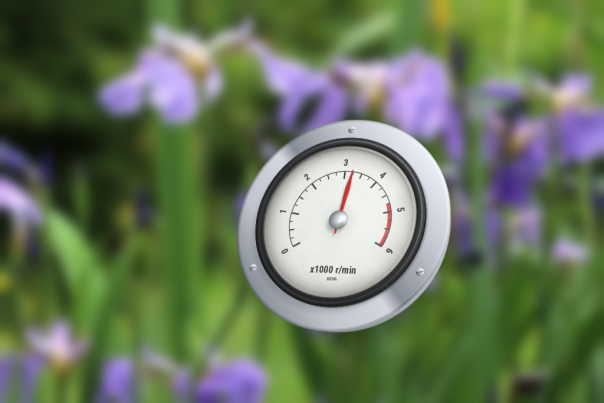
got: 3250 rpm
